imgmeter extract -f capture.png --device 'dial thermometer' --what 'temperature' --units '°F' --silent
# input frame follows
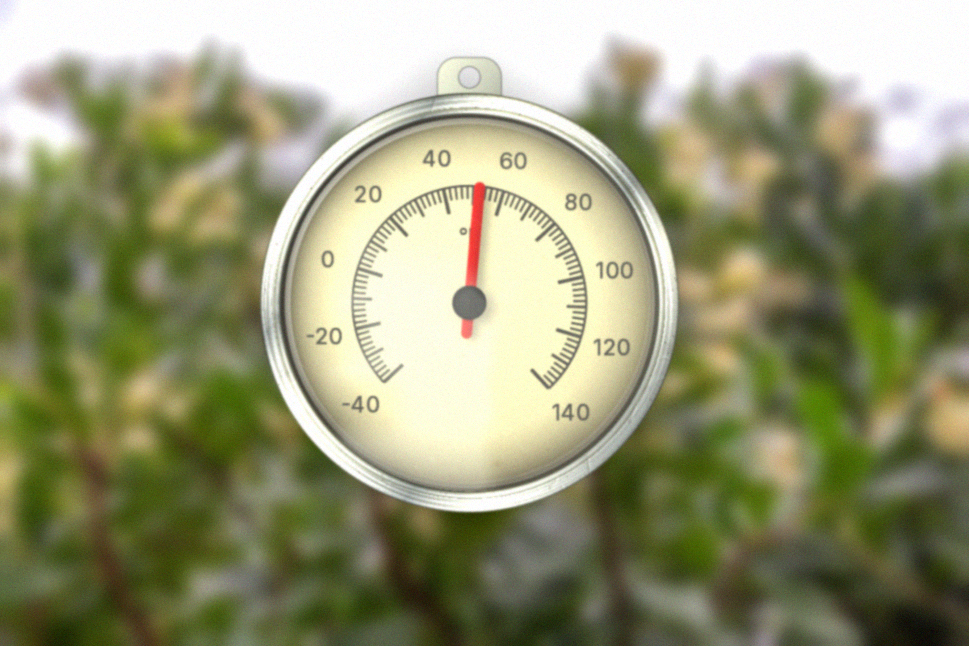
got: 52 °F
